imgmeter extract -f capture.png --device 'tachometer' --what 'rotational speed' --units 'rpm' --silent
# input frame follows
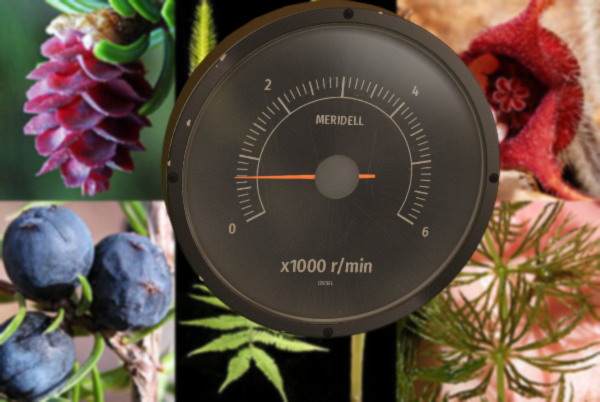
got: 700 rpm
